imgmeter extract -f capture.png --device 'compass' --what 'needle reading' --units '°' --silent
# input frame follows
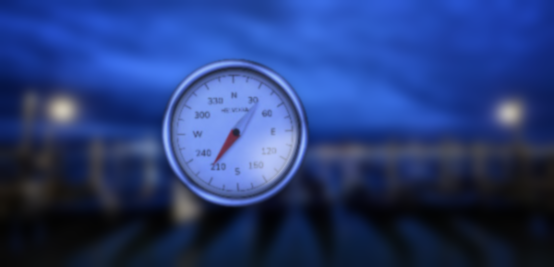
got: 217.5 °
